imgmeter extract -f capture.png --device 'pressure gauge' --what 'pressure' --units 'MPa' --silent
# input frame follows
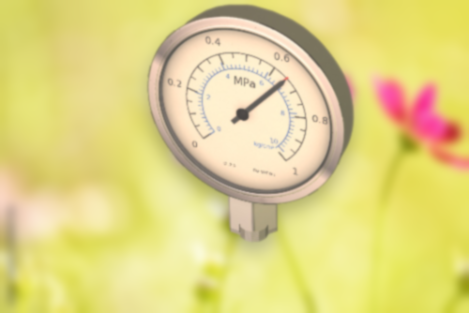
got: 0.65 MPa
